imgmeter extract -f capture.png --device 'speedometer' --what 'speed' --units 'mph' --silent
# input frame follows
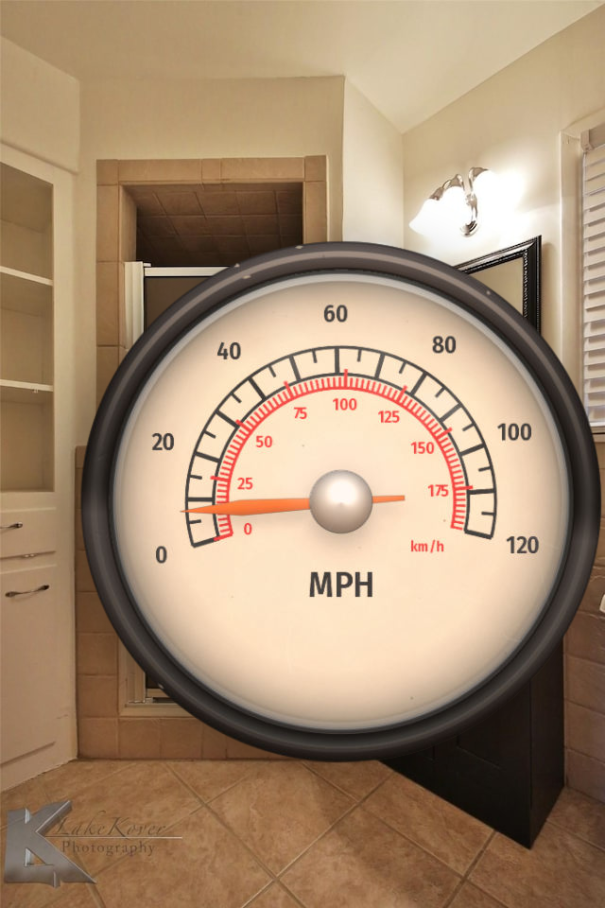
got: 7.5 mph
